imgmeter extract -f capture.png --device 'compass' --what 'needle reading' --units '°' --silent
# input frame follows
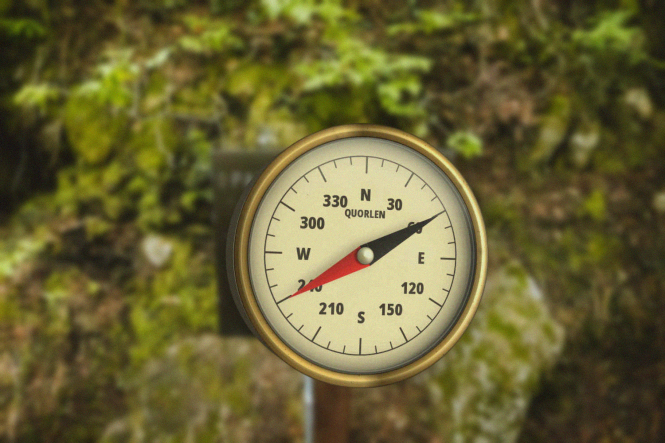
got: 240 °
